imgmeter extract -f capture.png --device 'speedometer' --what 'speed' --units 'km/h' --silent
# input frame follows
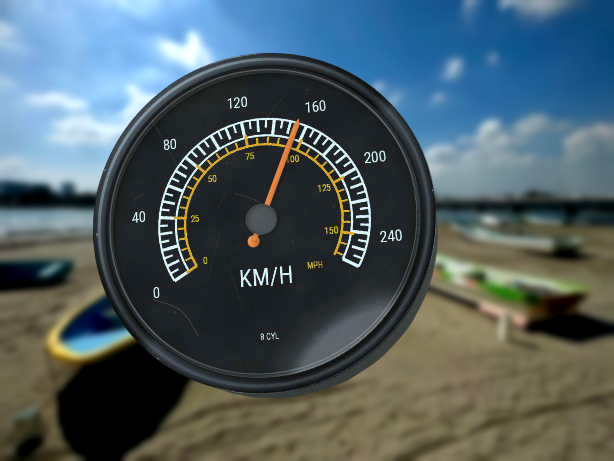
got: 155 km/h
